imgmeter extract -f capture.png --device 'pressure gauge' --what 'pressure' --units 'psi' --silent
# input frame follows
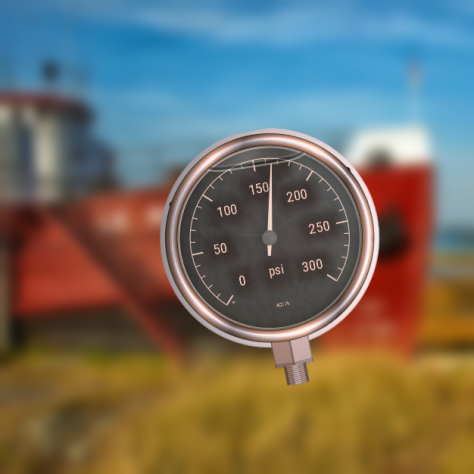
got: 165 psi
